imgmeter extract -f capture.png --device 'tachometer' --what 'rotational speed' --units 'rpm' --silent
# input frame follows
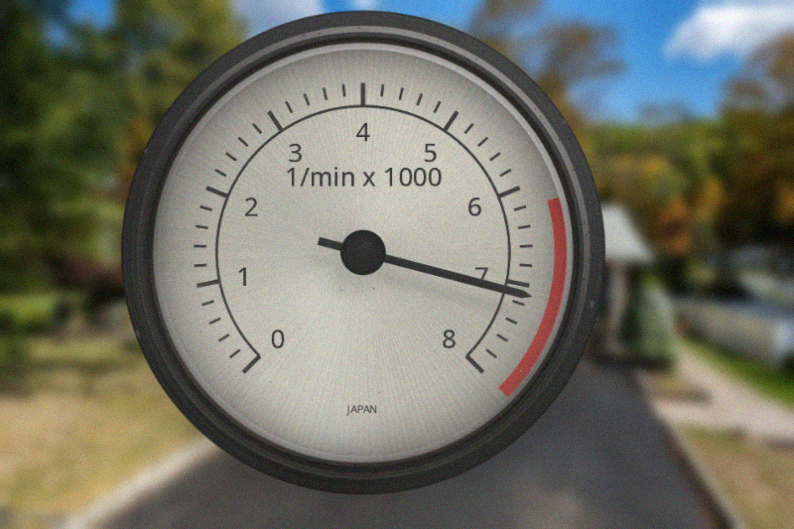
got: 7100 rpm
